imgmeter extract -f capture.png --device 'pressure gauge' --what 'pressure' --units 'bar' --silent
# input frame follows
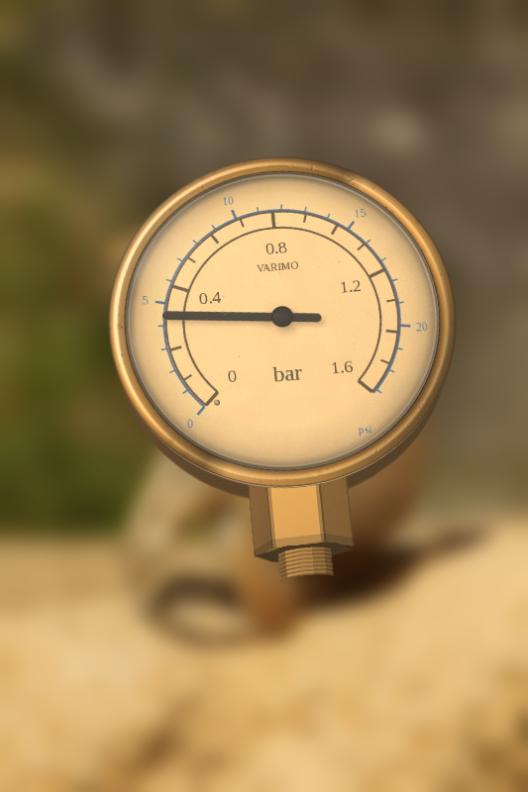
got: 0.3 bar
